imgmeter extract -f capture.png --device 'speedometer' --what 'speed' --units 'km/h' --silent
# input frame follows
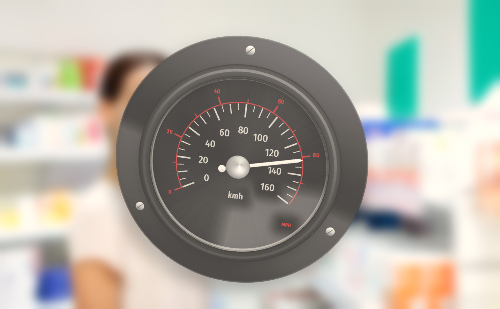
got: 130 km/h
